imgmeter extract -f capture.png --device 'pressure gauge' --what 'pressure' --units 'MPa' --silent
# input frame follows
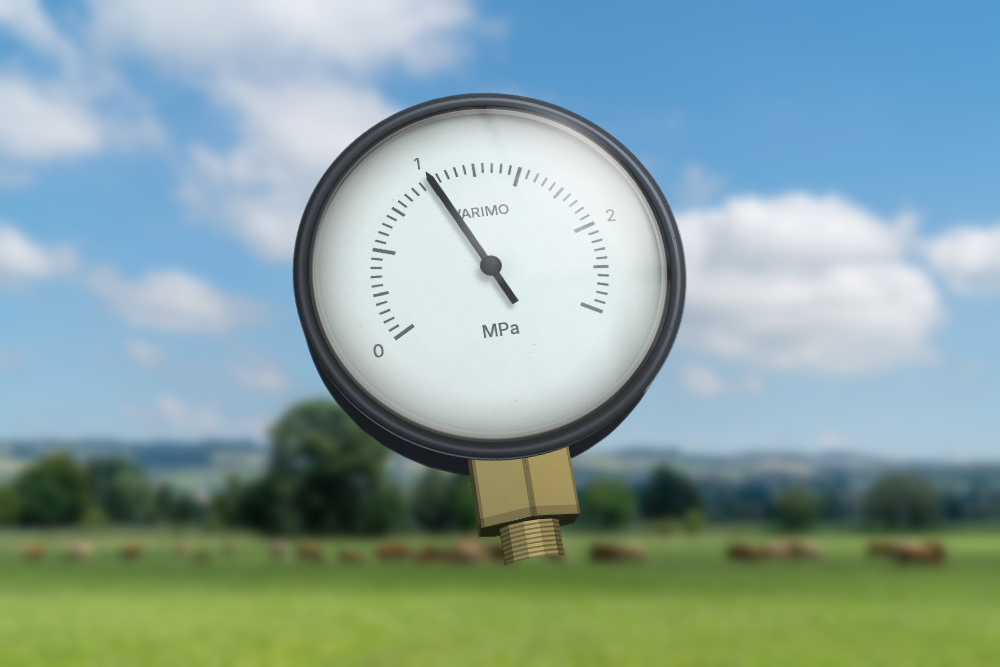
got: 1 MPa
